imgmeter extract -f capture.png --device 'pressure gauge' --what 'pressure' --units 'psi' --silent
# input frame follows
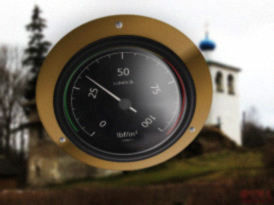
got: 32.5 psi
